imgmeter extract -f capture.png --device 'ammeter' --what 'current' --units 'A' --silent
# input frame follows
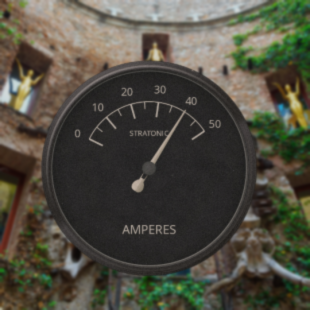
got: 40 A
